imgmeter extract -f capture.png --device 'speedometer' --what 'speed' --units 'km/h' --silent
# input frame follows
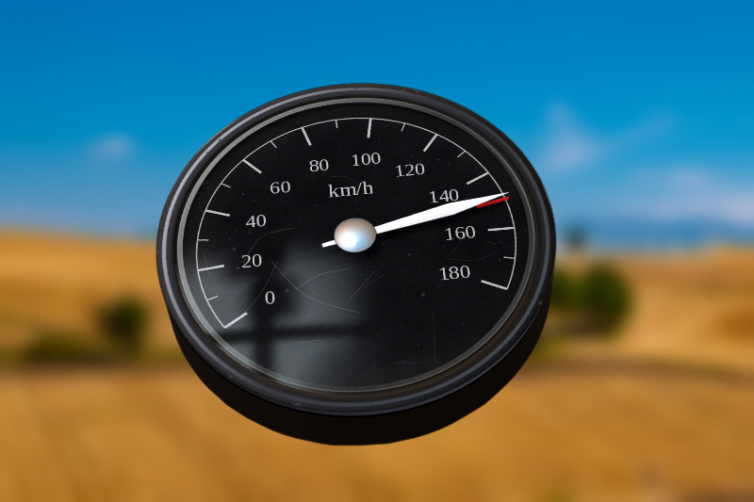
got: 150 km/h
